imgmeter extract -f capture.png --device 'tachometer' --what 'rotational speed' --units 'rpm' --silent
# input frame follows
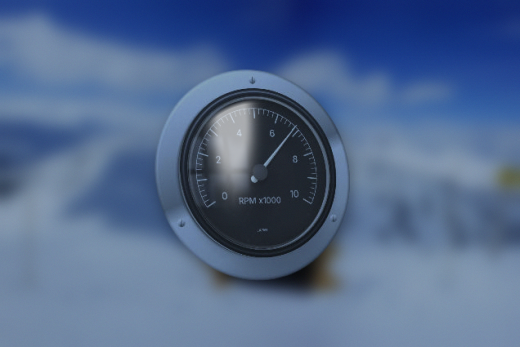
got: 6800 rpm
